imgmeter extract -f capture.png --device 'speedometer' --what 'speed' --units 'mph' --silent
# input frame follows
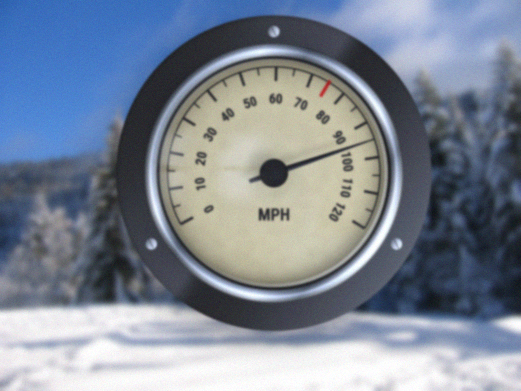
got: 95 mph
